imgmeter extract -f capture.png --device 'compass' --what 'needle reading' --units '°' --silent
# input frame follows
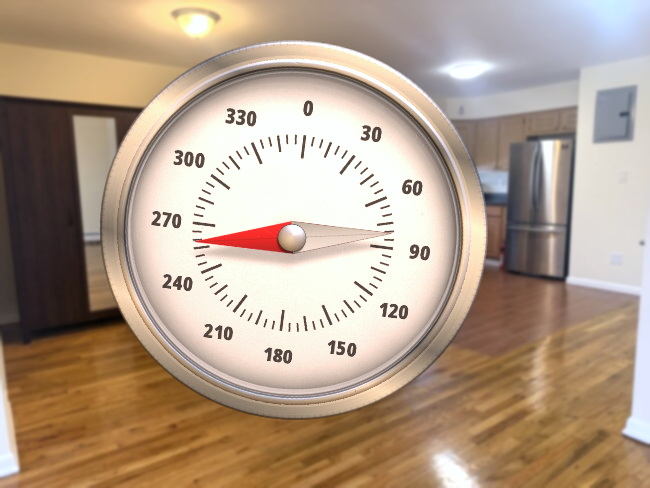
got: 260 °
